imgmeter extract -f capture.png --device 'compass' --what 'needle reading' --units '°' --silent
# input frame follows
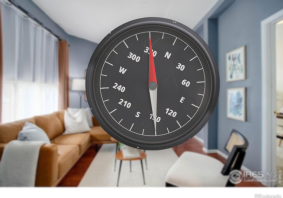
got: 330 °
